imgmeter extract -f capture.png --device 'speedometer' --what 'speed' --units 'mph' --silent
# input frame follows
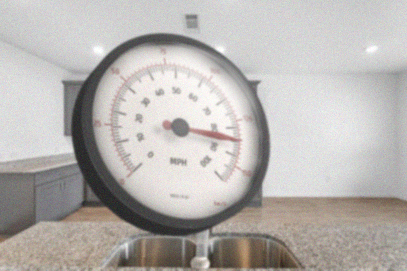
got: 85 mph
